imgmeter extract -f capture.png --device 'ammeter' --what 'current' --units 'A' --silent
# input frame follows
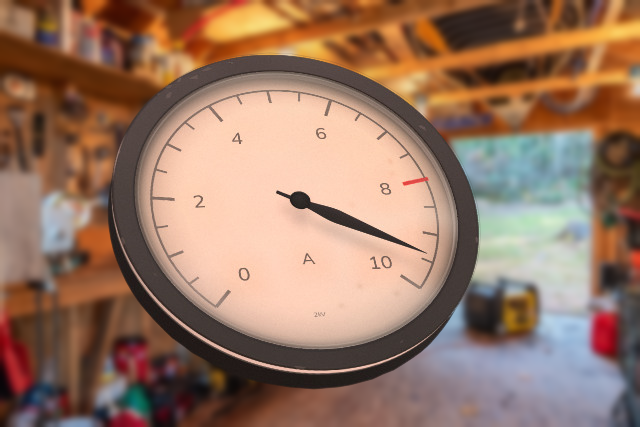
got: 9.5 A
